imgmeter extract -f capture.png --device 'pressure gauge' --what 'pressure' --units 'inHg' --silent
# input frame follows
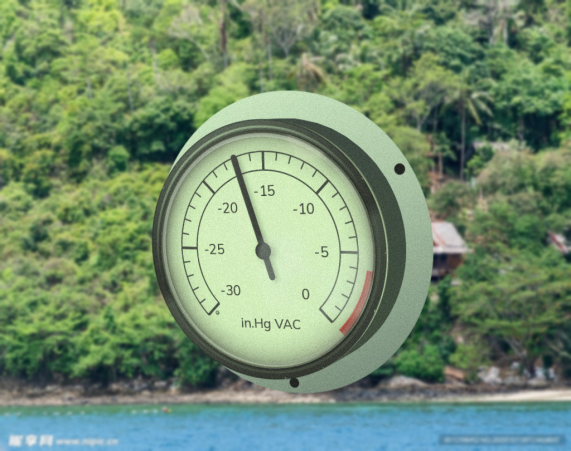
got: -17 inHg
